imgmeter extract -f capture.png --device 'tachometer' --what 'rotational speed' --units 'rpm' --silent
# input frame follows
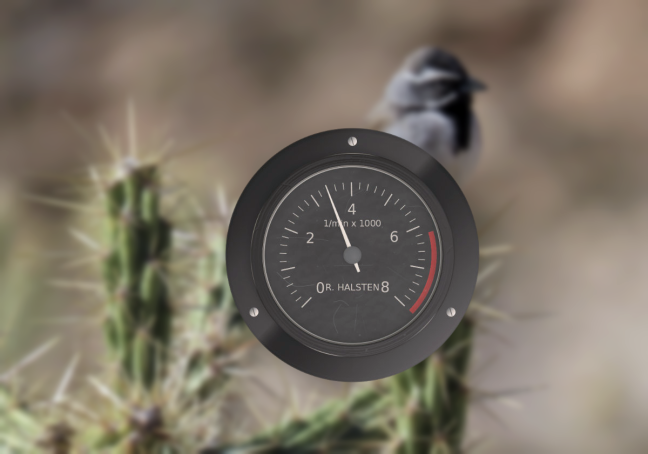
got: 3400 rpm
